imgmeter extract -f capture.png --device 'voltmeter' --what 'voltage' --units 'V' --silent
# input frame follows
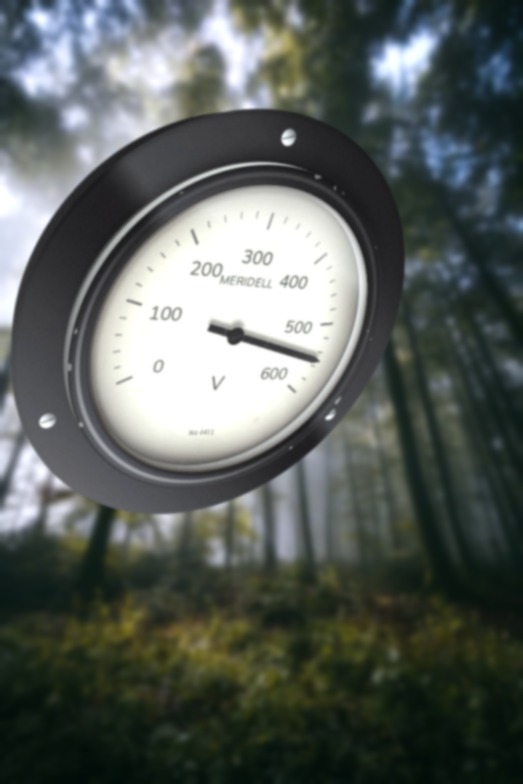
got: 550 V
